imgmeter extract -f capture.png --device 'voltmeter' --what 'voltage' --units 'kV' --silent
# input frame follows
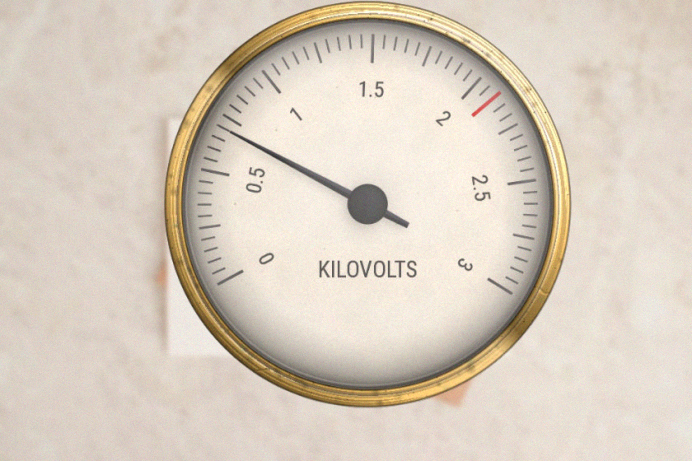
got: 0.7 kV
